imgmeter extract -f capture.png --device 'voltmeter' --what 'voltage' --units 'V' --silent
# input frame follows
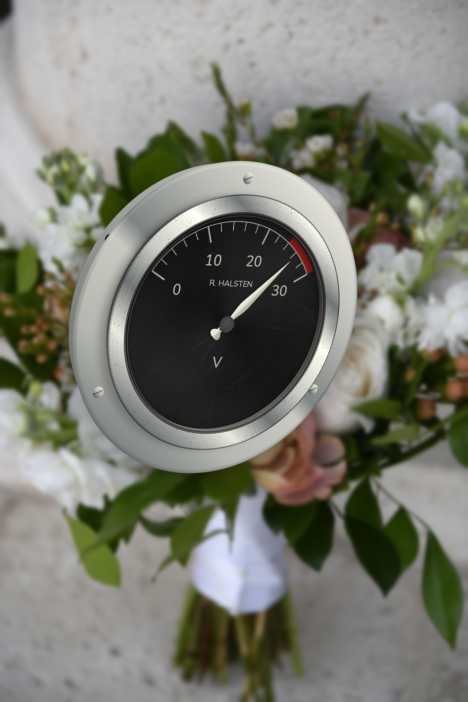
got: 26 V
